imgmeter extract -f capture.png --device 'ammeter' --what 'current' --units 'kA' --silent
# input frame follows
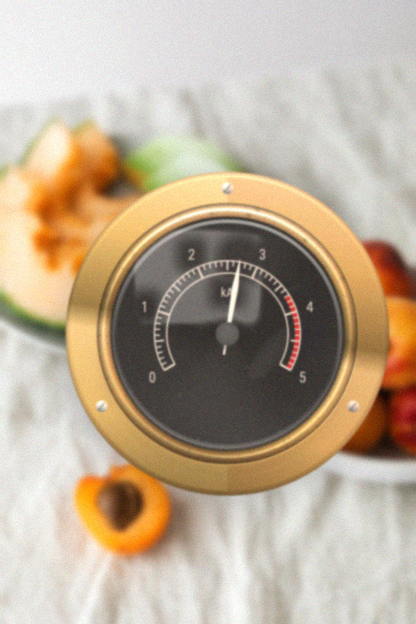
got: 2.7 kA
